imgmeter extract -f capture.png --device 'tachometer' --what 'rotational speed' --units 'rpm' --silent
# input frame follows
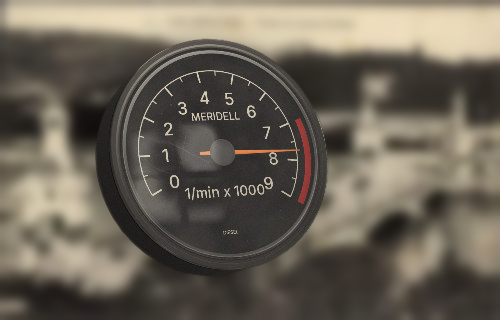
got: 7750 rpm
